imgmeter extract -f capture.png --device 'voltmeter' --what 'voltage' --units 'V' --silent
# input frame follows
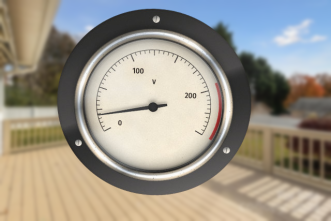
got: 20 V
